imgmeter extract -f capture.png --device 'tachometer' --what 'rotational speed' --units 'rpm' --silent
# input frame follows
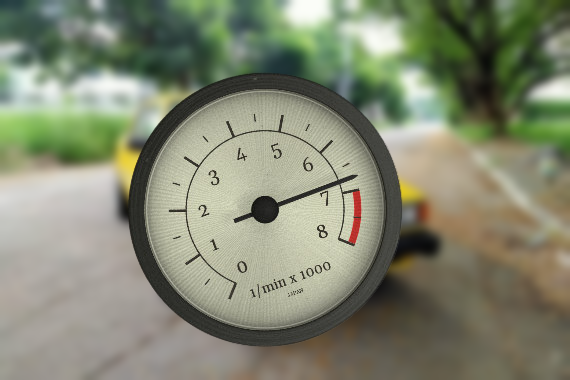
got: 6750 rpm
